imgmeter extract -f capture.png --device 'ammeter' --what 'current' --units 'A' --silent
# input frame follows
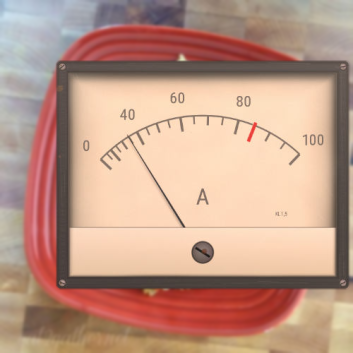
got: 35 A
